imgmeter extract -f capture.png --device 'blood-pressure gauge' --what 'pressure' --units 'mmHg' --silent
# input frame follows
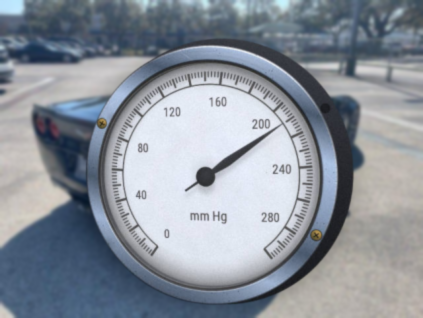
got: 210 mmHg
